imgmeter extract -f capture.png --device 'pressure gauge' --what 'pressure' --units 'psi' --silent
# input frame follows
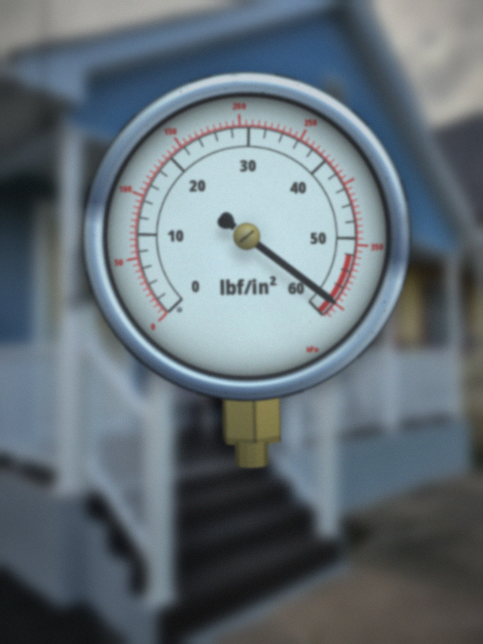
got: 58 psi
